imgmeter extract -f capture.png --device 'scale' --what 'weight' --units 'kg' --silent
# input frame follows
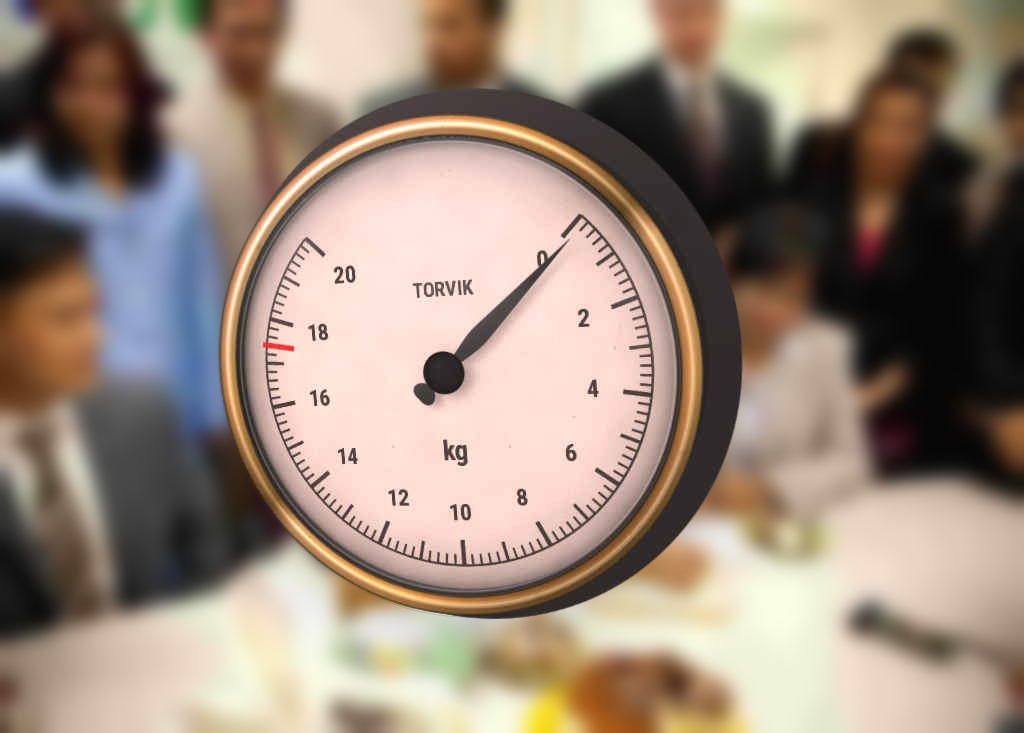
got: 0.2 kg
